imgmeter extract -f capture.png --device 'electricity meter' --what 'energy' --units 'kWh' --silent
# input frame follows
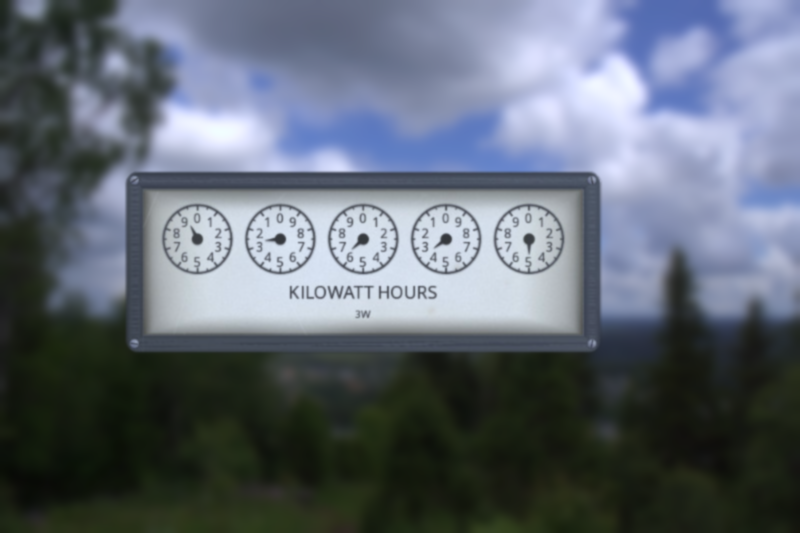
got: 92635 kWh
